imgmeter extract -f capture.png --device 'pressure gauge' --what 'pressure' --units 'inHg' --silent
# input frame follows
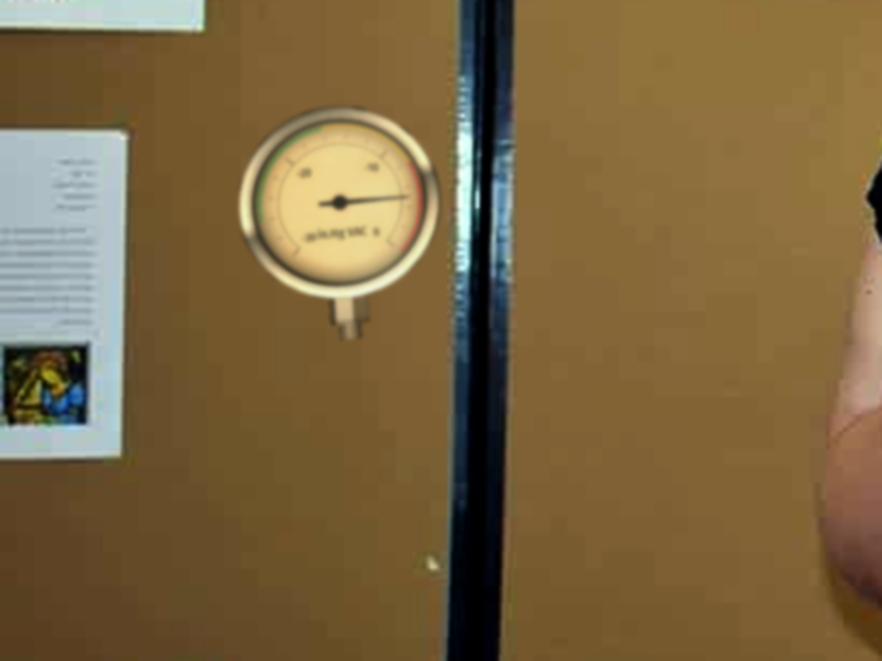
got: -5 inHg
